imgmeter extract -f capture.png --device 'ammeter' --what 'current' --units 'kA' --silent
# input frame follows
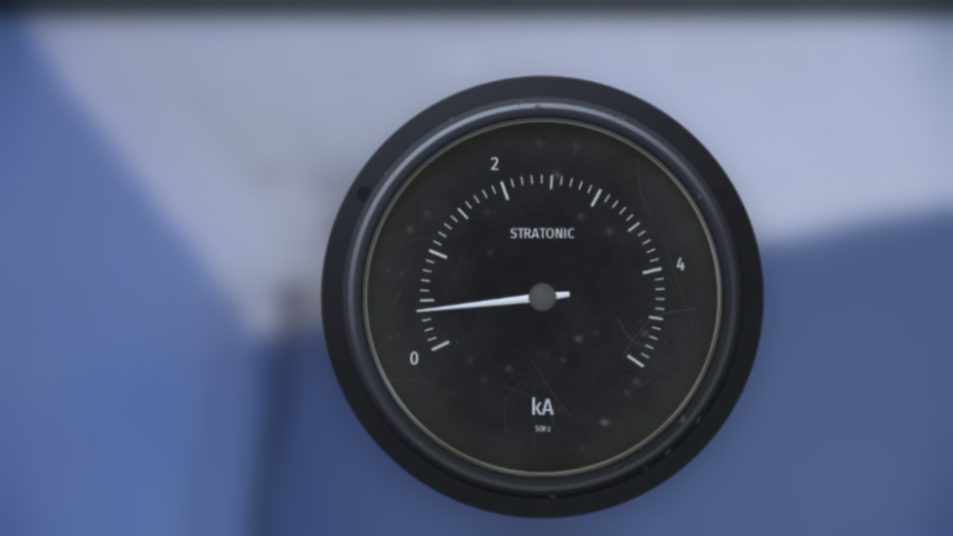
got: 0.4 kA
